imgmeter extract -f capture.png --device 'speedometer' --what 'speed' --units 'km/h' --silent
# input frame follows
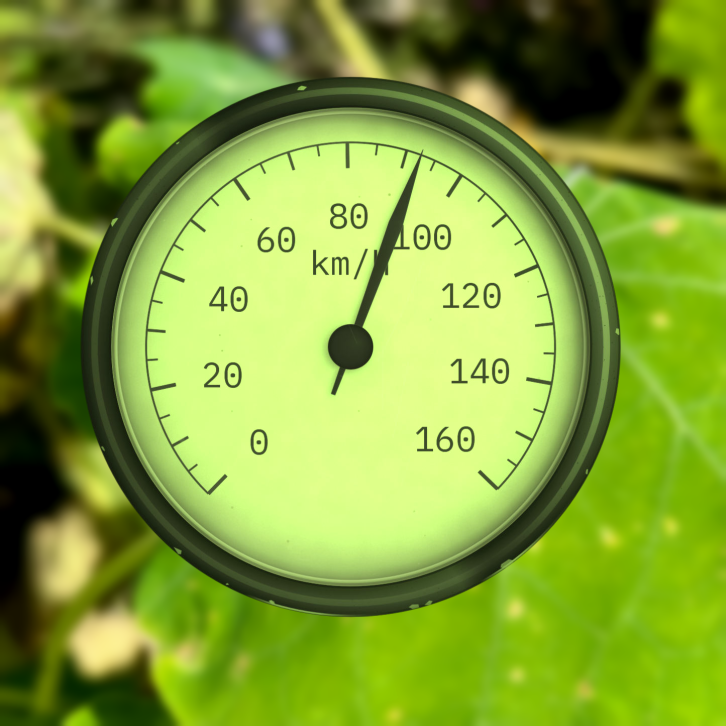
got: 92.5 km/h
